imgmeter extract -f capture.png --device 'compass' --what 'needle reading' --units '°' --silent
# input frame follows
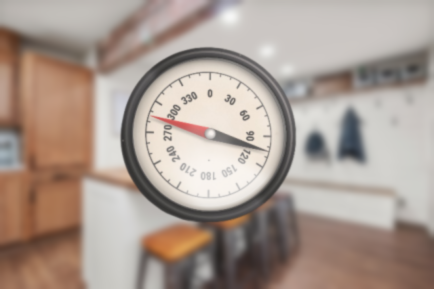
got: 285 °
